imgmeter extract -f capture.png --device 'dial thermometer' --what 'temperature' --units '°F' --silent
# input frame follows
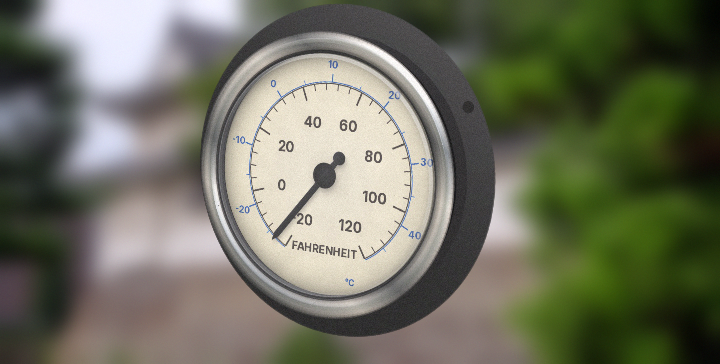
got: -16 °F
